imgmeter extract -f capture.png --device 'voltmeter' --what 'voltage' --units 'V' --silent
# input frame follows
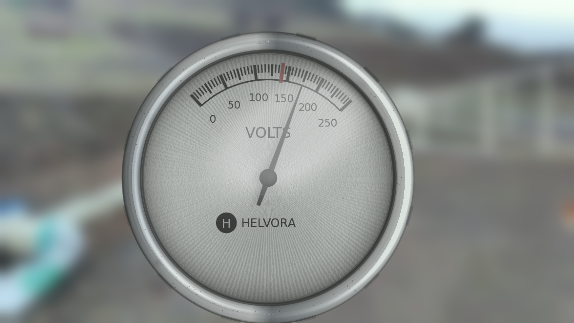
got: 175 V
